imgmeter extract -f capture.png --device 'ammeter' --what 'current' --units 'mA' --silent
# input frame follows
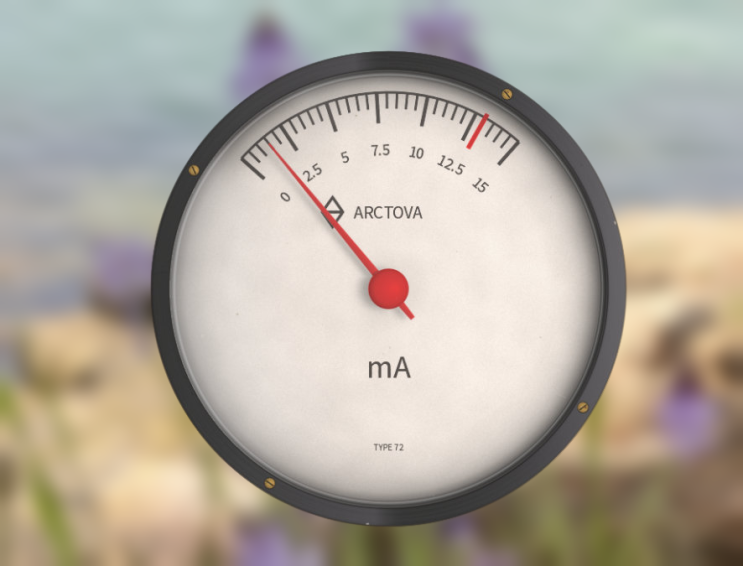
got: 1.5 mA
